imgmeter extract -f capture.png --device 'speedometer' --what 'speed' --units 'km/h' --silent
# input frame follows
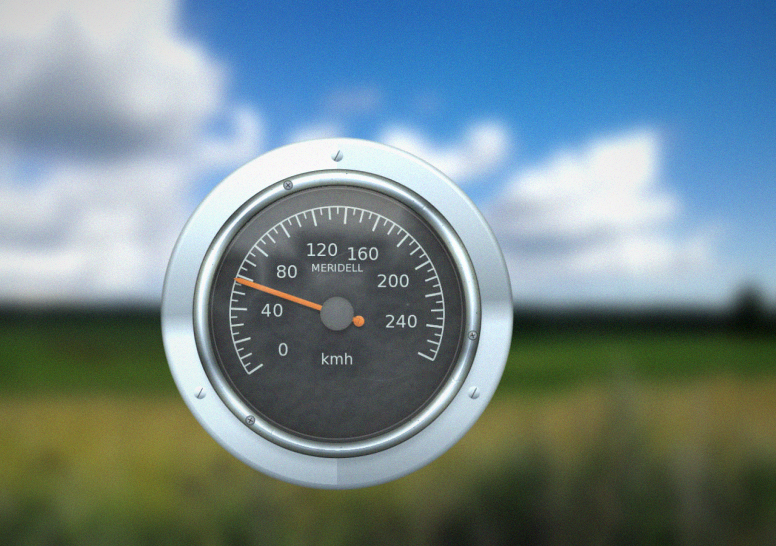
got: 57.5 km/h
